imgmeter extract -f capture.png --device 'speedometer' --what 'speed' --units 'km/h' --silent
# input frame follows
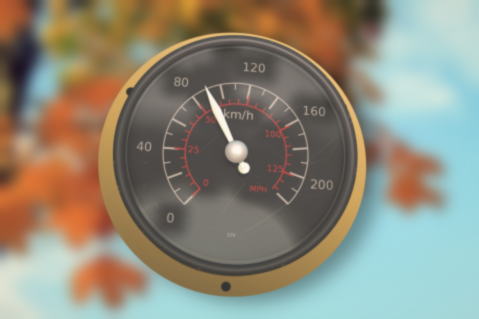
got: 90 km/h
